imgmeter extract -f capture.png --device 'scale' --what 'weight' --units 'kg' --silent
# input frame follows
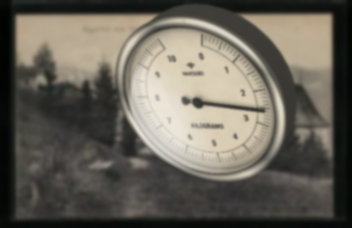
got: 2.5 kg
